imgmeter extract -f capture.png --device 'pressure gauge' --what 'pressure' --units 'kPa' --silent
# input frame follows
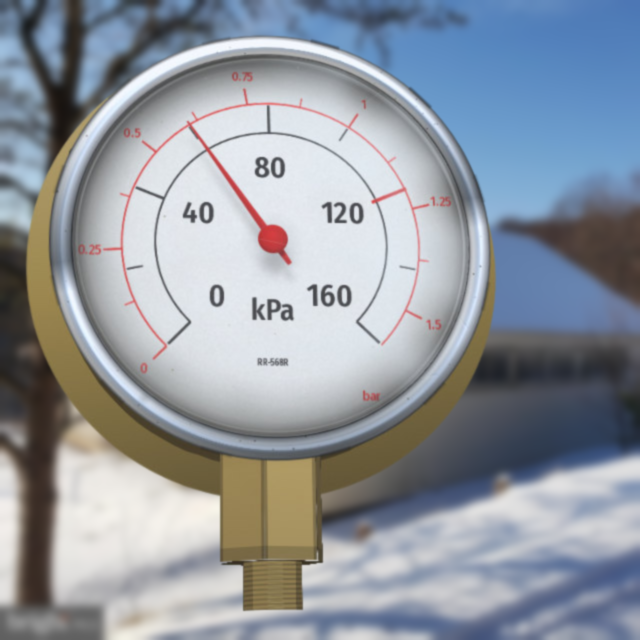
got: 60 kPa
